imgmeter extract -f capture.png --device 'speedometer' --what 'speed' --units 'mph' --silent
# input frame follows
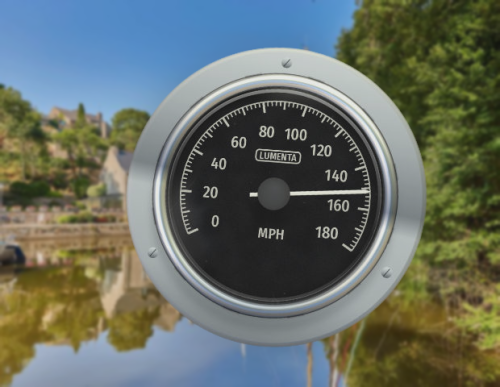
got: 152 mph
